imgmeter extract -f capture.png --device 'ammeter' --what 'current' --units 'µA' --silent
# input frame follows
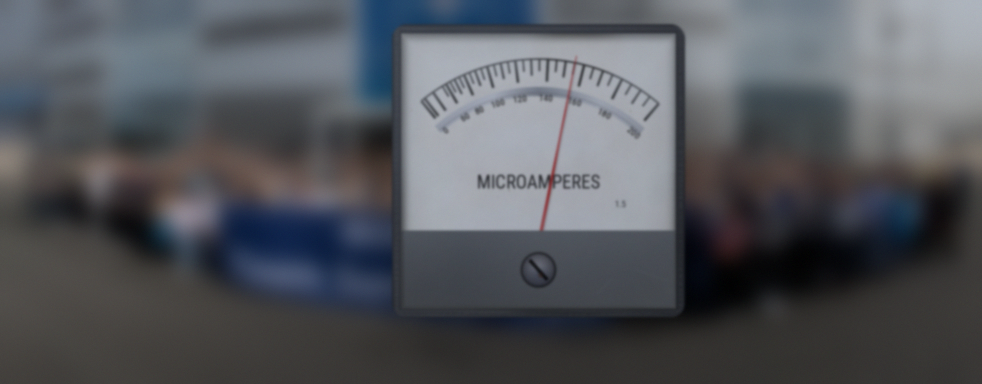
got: 155 µA
